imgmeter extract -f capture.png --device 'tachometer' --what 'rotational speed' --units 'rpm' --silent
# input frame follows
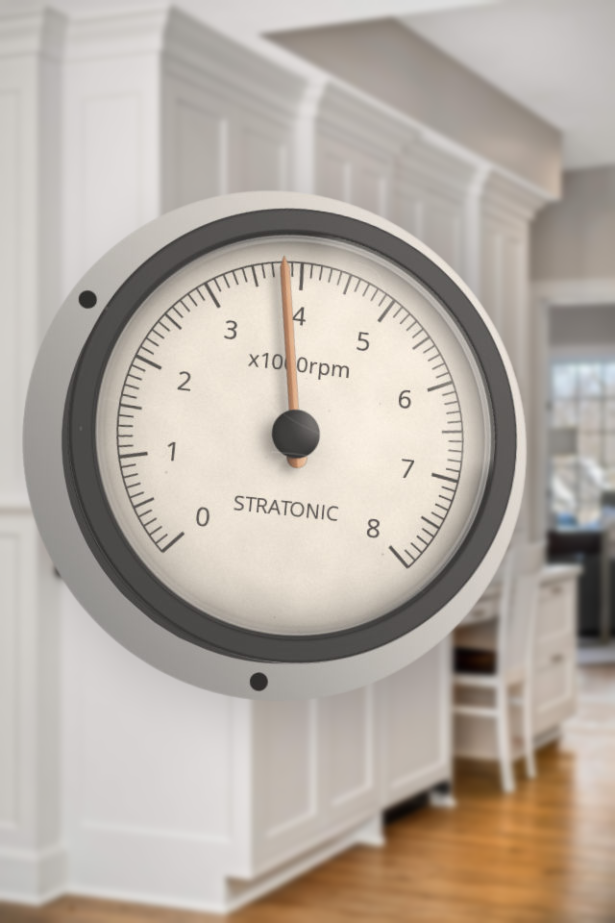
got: 3800 rpm
